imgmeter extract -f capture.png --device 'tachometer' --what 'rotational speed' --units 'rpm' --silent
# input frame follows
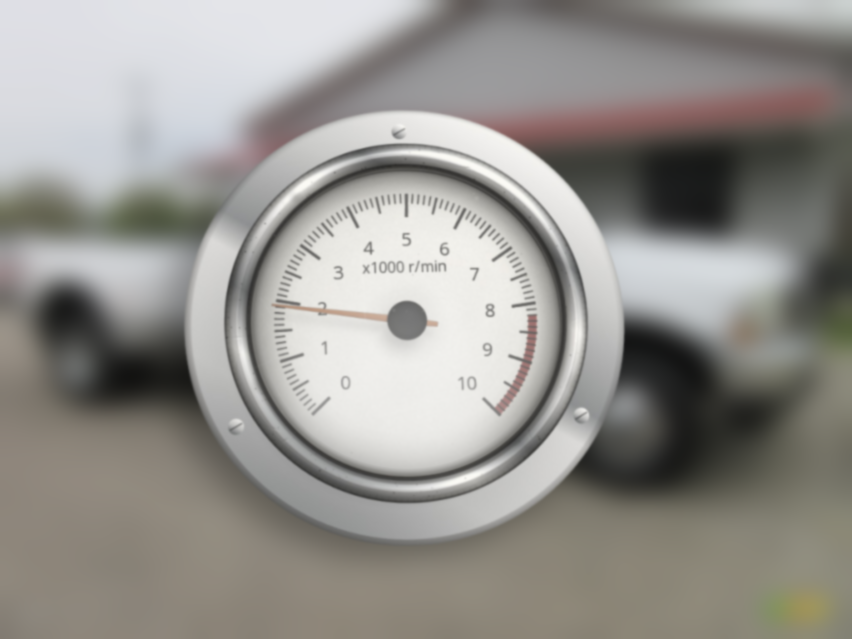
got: 1900 rpm
